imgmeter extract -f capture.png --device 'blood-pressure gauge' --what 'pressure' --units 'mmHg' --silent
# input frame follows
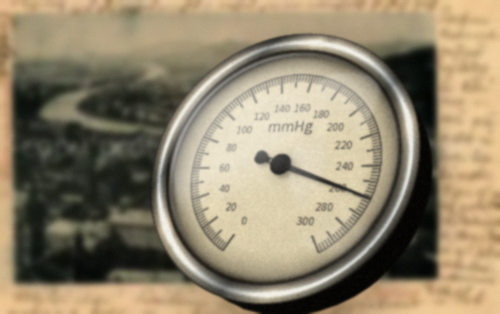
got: 260 mmHg
